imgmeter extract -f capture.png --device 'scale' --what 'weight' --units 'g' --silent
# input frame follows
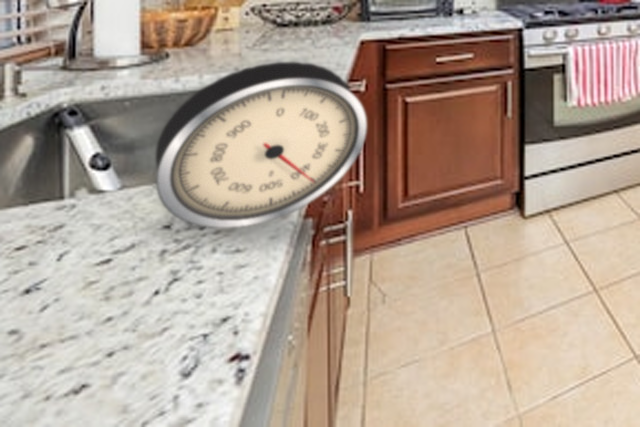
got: 400 g
